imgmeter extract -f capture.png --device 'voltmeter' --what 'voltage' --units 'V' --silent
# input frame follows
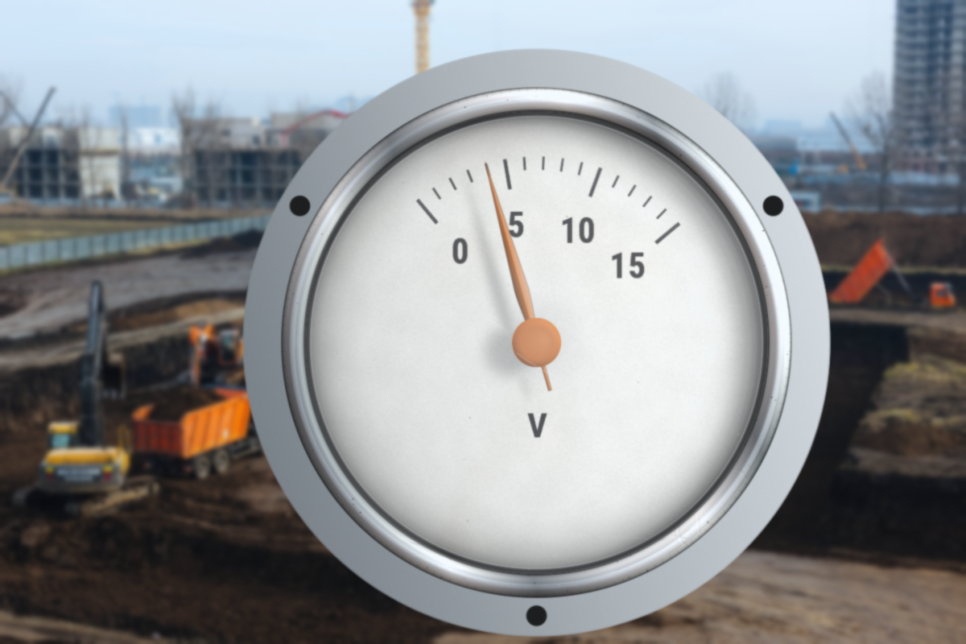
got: 4 V
